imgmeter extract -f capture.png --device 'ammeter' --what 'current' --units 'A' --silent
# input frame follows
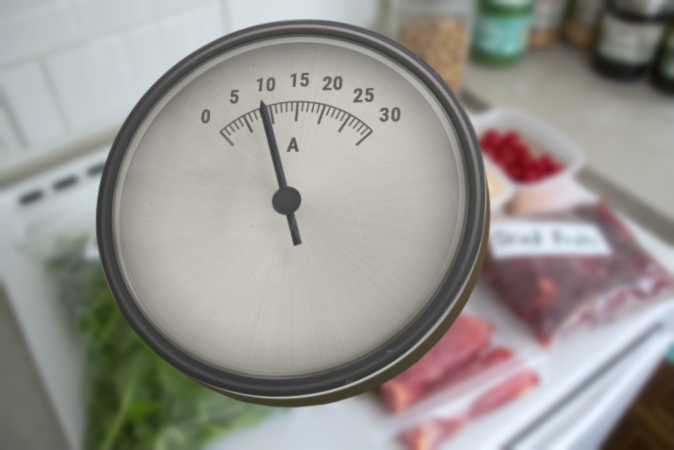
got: 9 A
